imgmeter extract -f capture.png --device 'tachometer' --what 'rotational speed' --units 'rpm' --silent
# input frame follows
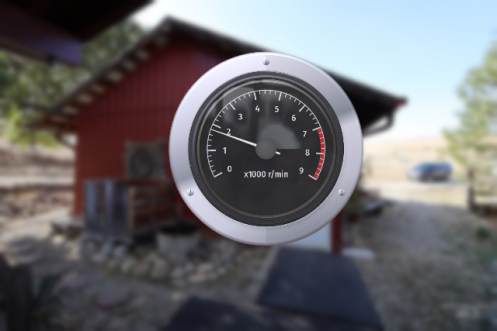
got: 1800 rpm
